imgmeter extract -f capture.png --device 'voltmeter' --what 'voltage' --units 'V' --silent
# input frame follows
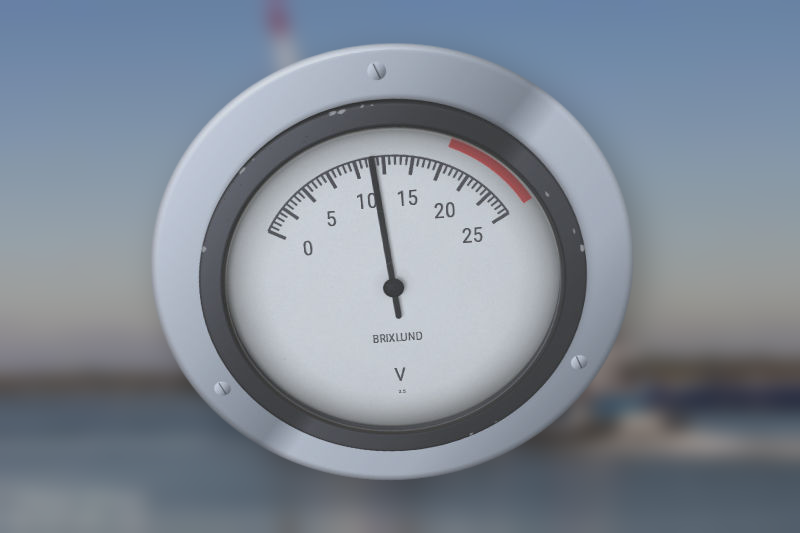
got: 11.5 V
